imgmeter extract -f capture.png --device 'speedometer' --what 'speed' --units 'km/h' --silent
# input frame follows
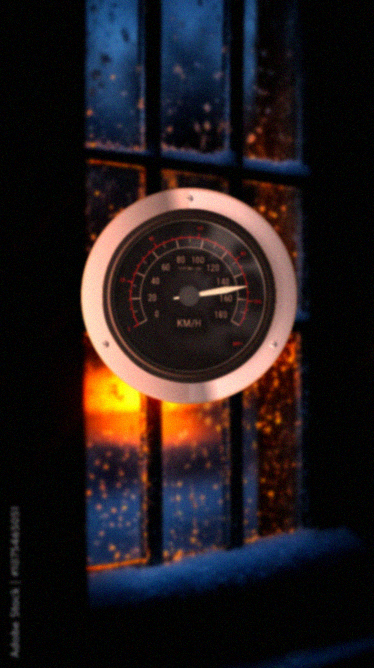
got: 150 km/h
